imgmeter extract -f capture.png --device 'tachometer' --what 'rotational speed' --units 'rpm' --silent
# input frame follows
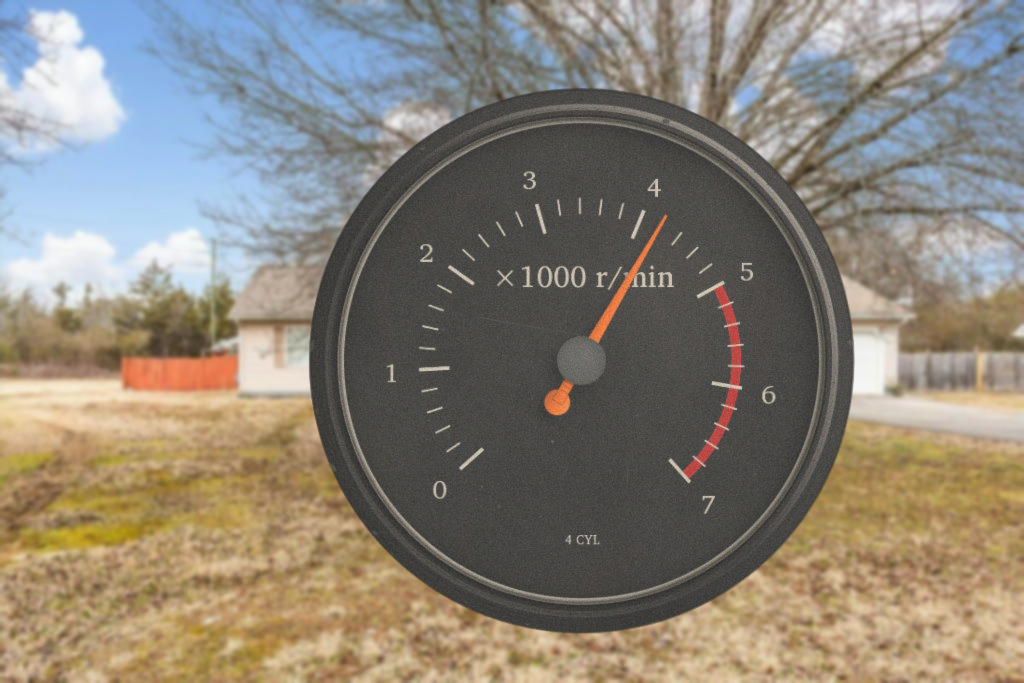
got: 4200 rpm
